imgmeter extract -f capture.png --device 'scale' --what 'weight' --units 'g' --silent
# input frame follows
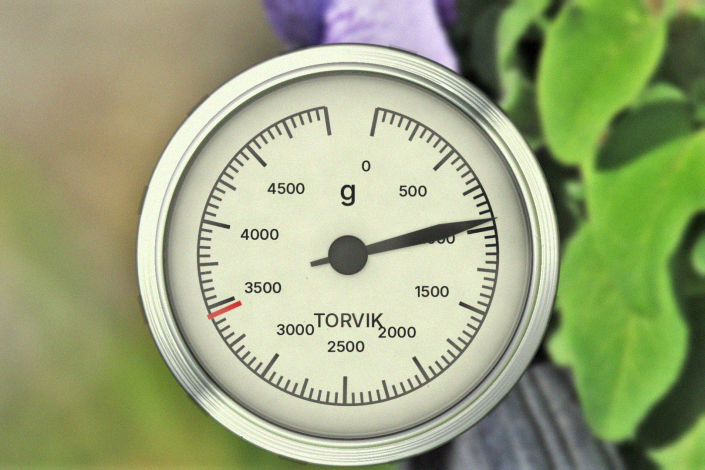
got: 950 g
